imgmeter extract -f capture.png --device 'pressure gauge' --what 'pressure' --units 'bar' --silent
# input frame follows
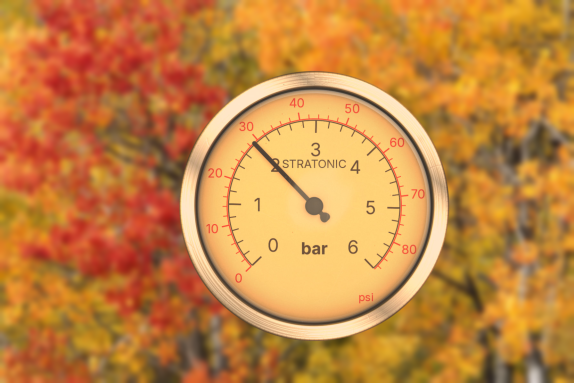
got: 2 bar
